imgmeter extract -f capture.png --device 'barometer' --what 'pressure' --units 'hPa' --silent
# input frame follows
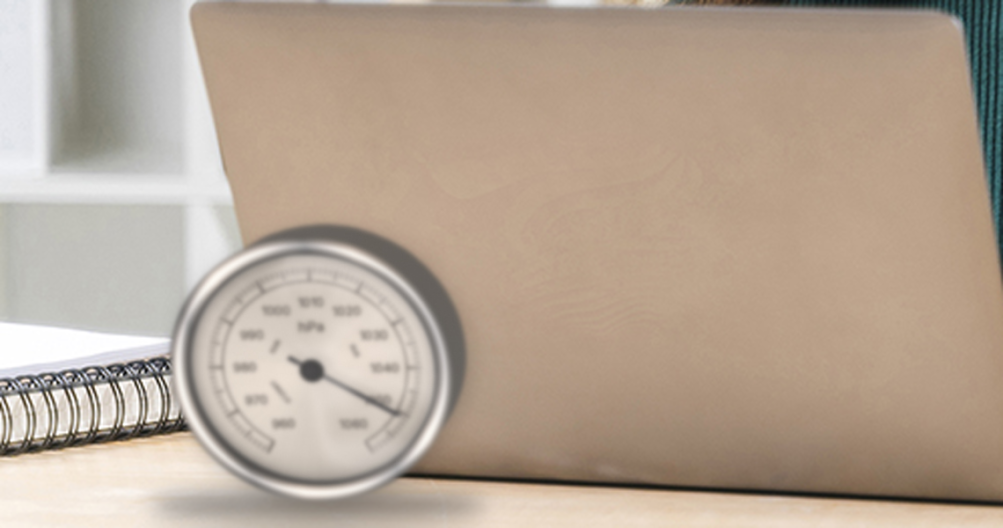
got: 1050 hPa
